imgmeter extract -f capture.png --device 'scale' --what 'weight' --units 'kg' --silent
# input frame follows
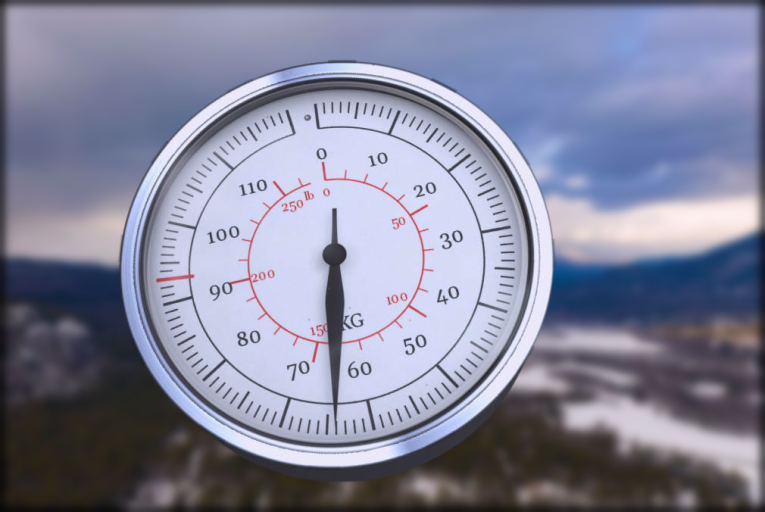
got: 64 kg
